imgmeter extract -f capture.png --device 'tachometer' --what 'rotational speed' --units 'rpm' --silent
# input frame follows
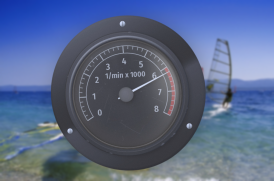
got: 6200 rpm
